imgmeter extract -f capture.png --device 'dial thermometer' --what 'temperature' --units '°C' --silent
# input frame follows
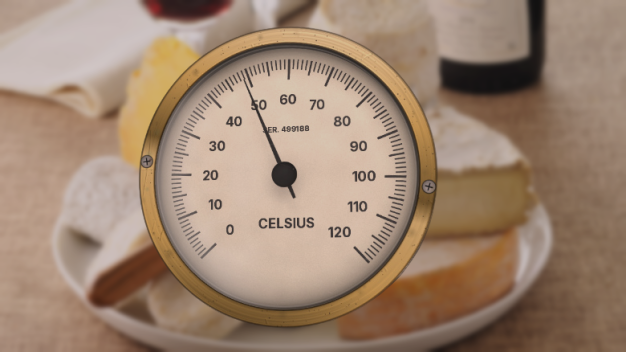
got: 49 °C
